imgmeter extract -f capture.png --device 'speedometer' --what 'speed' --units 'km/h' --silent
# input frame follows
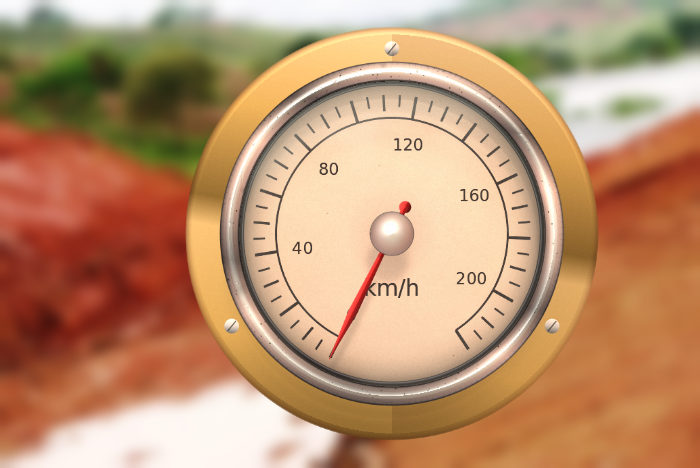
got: 0 km/h
